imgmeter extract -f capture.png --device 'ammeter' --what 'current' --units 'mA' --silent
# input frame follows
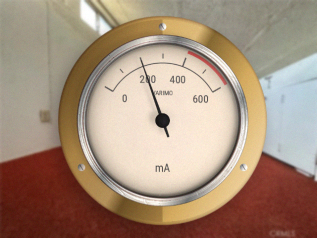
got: 200 mA
